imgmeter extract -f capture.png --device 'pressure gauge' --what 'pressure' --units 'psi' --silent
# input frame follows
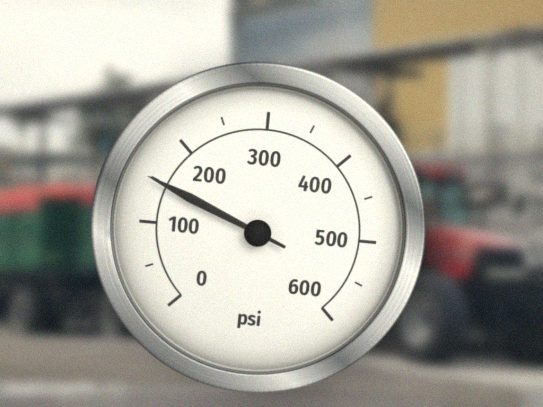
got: 150 psi
